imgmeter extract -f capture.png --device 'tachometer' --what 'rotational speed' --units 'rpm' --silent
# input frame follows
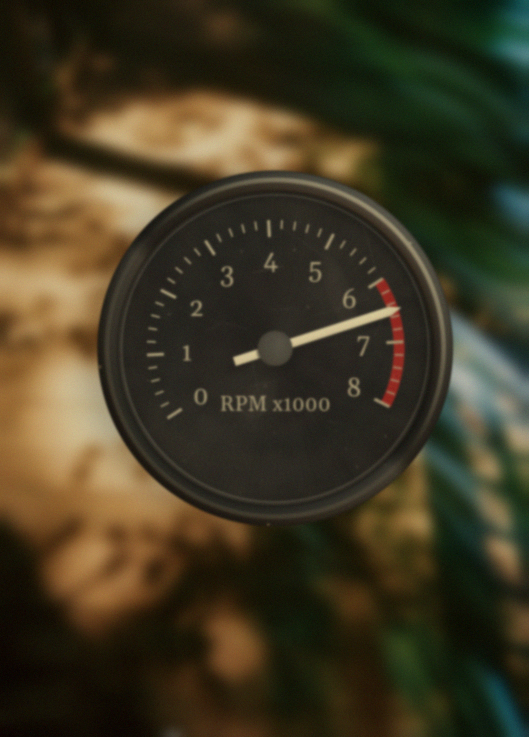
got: 6500 rpm
